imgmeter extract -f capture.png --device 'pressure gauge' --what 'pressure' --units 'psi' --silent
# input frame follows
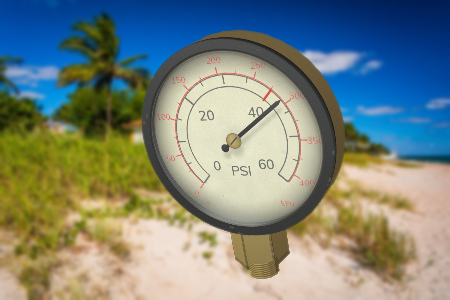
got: 42.5 psi
